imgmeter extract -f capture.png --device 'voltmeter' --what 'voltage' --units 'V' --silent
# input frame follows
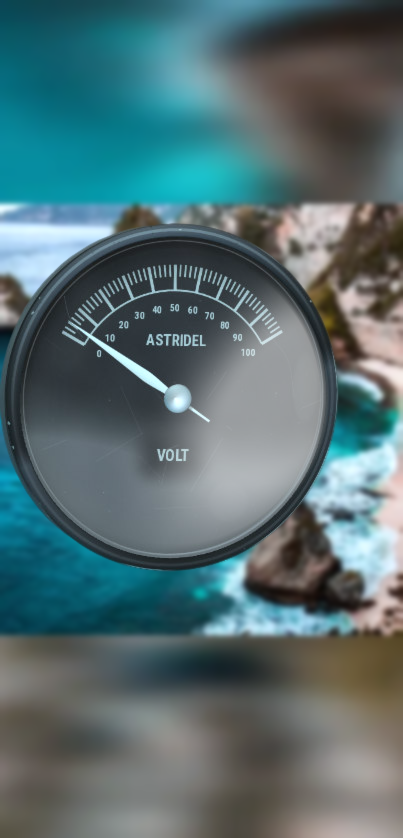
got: 4 V
